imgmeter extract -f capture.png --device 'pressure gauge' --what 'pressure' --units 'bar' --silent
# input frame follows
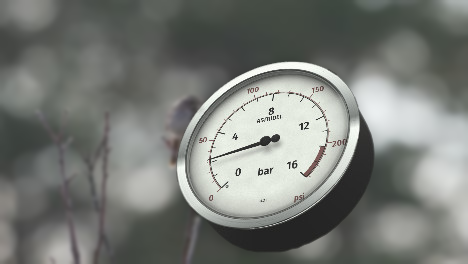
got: 2 bar
